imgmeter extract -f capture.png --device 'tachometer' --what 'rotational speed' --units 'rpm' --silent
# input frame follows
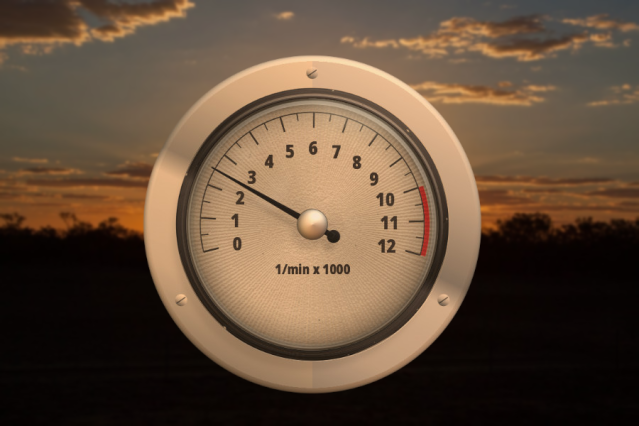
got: 2500 rpm
